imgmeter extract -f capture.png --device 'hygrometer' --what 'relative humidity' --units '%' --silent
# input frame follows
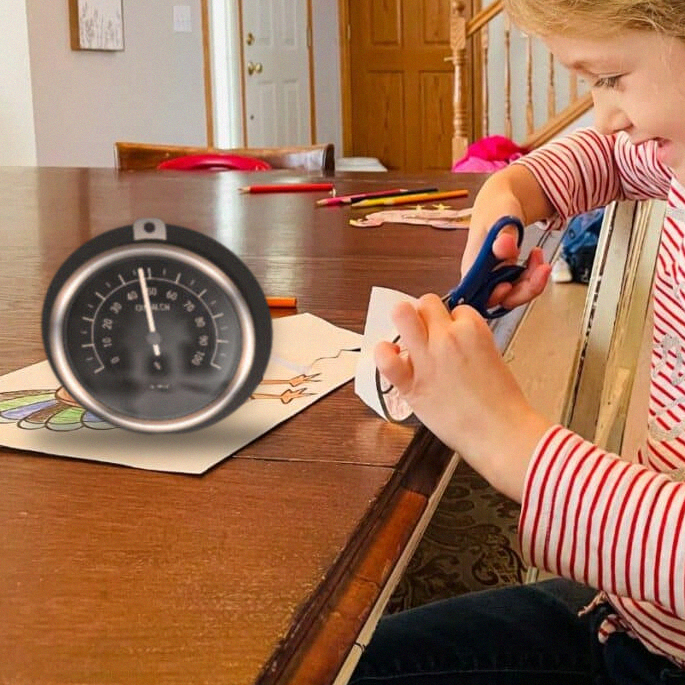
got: 47.5 %
